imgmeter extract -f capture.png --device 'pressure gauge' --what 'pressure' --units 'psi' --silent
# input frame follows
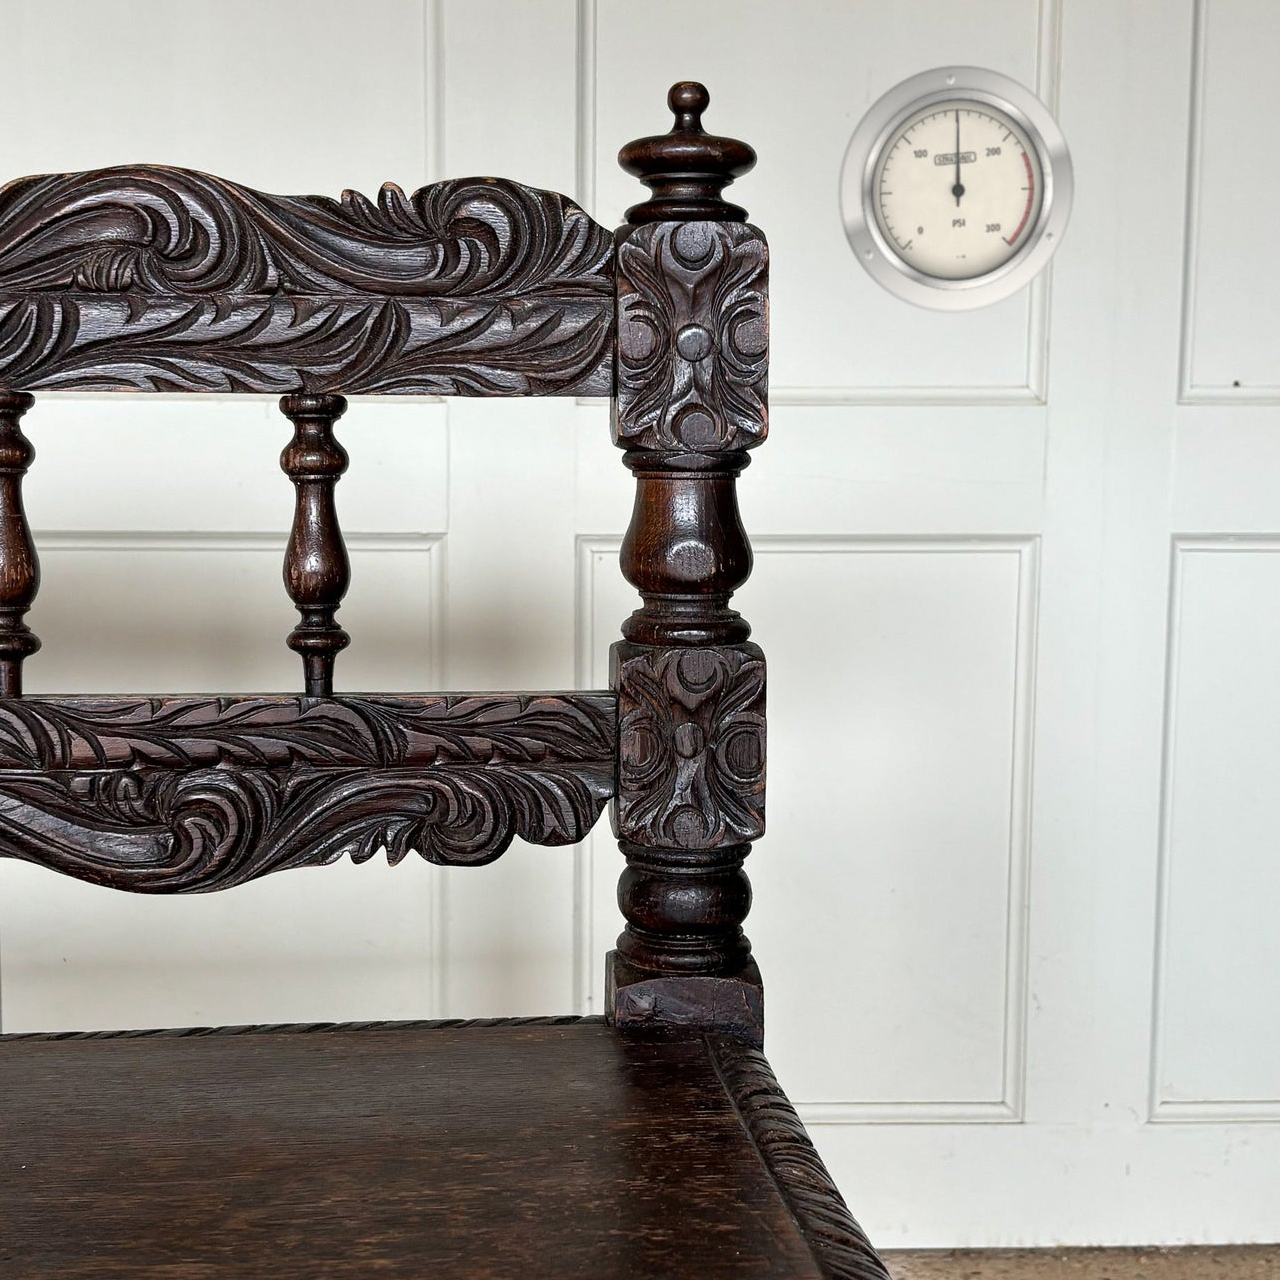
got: 150 psi
